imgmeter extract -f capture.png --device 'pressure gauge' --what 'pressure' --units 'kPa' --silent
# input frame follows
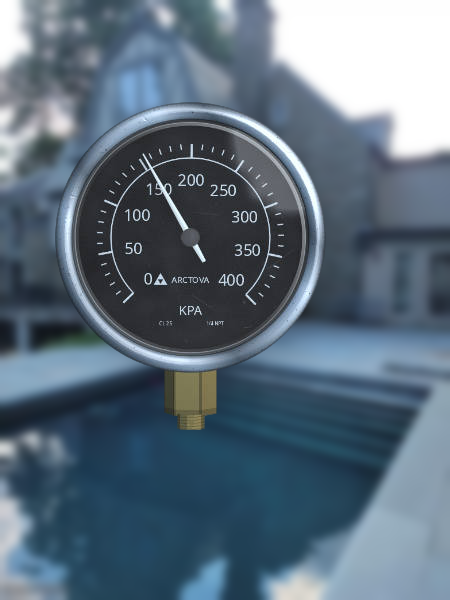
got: 155 kPa
